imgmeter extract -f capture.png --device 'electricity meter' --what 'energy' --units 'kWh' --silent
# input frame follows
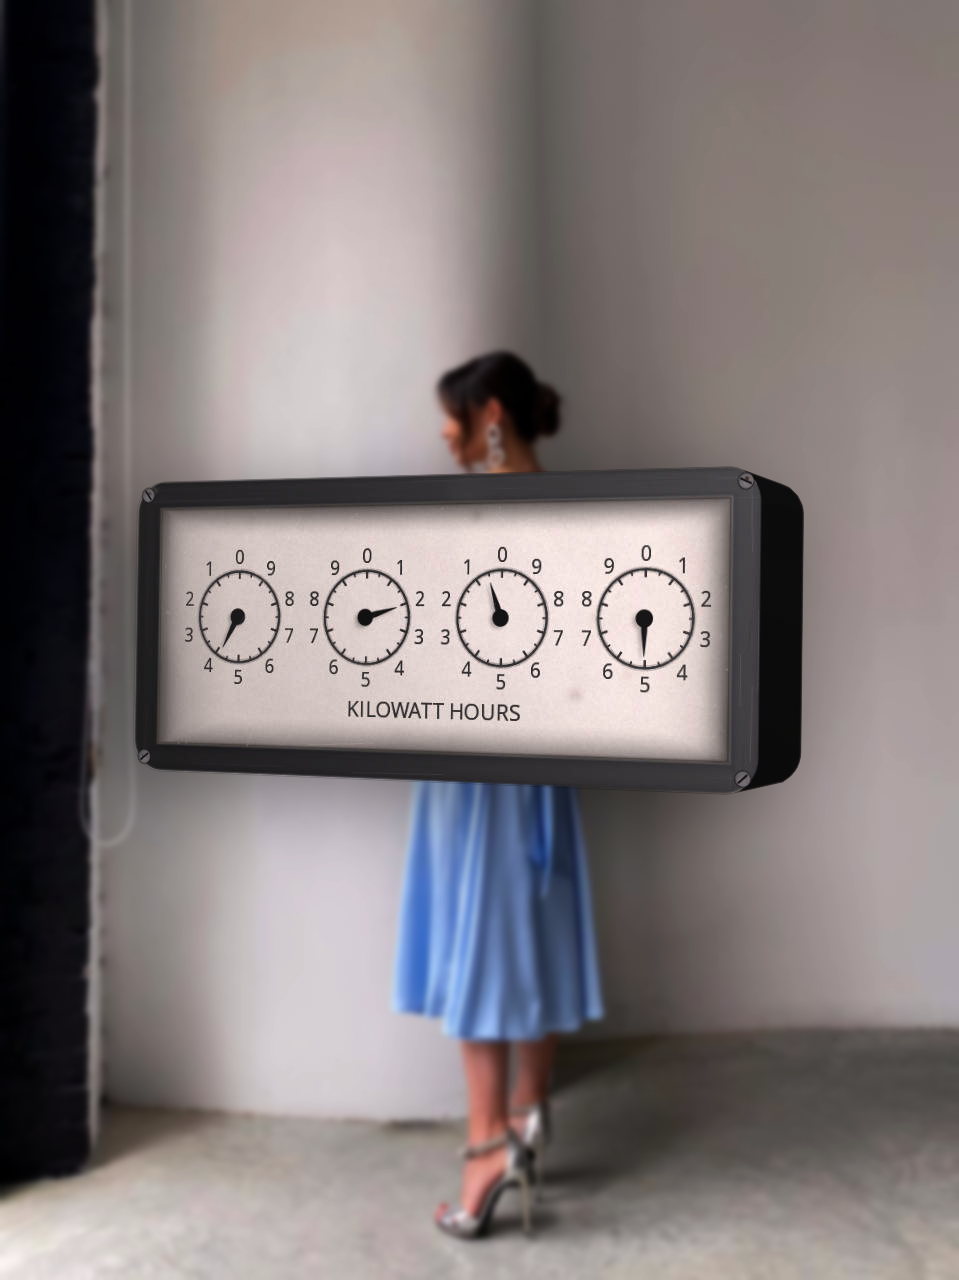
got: 4205 kWh
